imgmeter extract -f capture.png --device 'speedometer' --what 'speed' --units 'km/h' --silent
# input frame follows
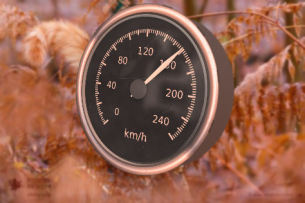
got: 160 km/h
